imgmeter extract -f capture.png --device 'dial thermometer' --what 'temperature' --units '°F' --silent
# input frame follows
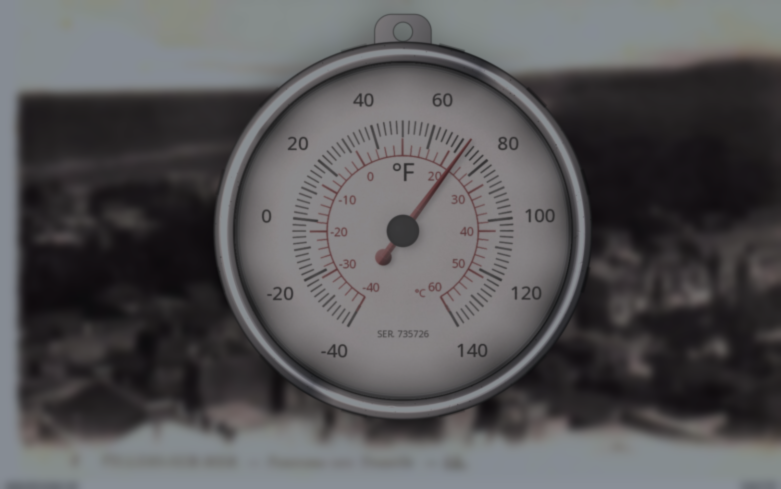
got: 72 °F
